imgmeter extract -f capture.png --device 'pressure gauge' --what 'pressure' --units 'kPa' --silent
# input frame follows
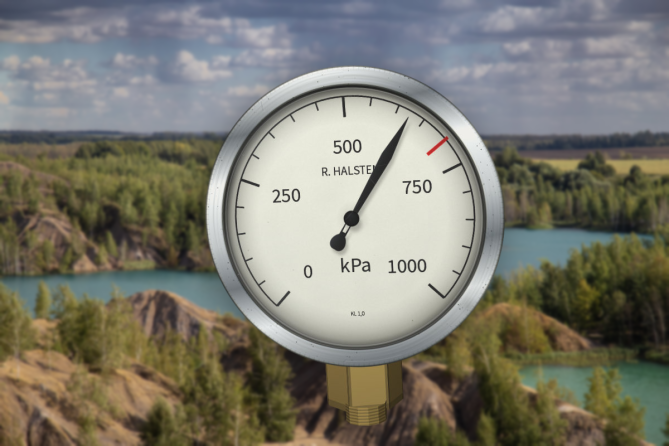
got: 625 kPa
